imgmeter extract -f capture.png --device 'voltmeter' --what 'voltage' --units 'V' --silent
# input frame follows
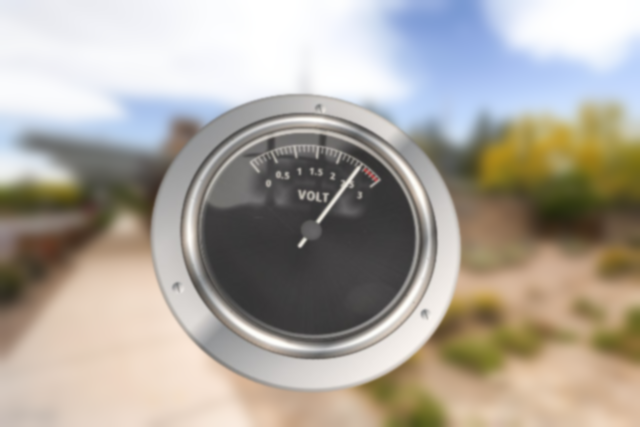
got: 2.5 V
